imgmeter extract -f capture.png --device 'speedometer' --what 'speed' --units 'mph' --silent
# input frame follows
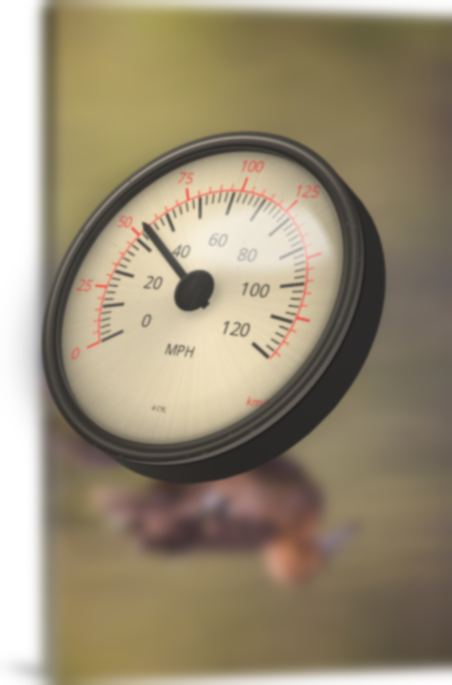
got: 34 mph
